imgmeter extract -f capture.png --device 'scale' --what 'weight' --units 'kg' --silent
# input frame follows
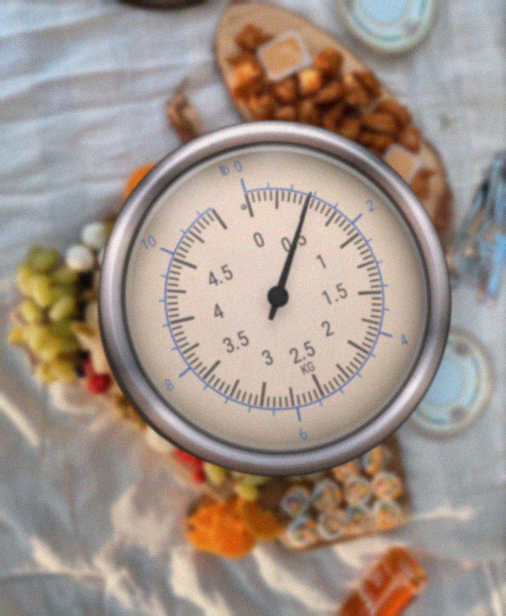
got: 0.5 kg
